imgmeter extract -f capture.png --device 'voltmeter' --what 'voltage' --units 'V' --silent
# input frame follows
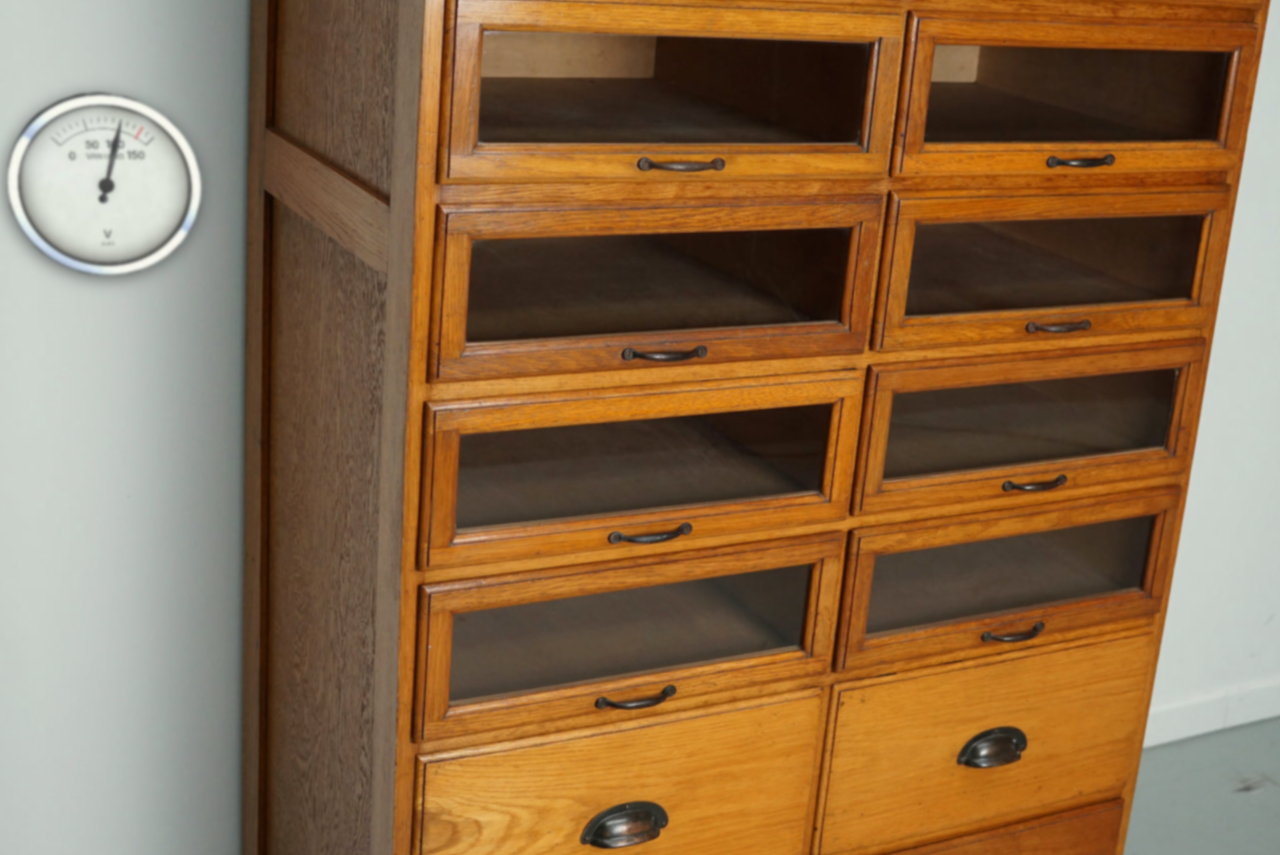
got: 100 V
